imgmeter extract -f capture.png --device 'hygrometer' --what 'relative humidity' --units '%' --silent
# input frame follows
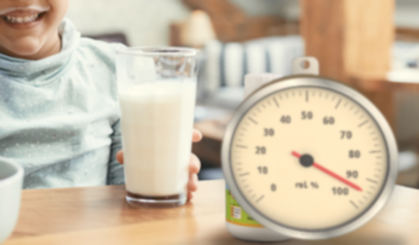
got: 94 %
